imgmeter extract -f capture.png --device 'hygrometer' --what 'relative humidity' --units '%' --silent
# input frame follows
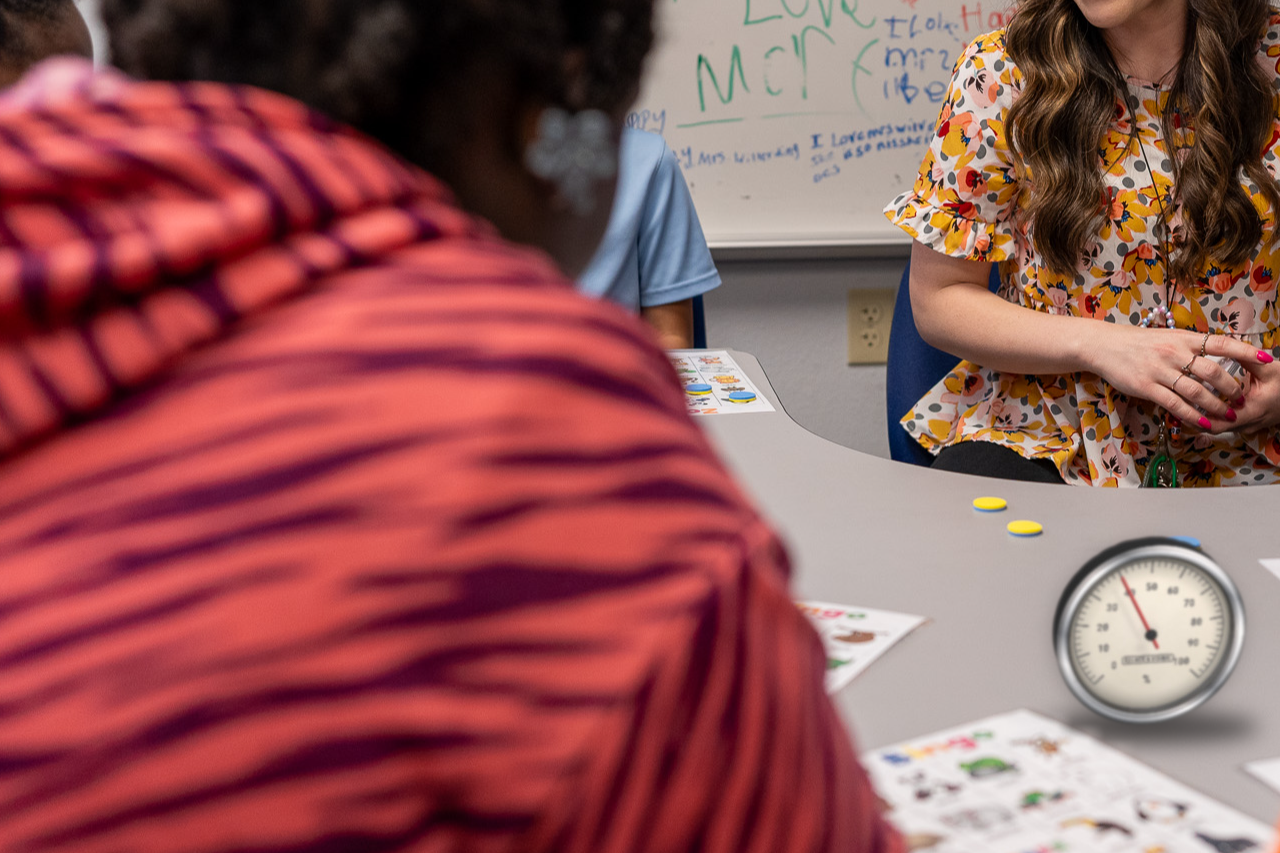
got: 40 %
